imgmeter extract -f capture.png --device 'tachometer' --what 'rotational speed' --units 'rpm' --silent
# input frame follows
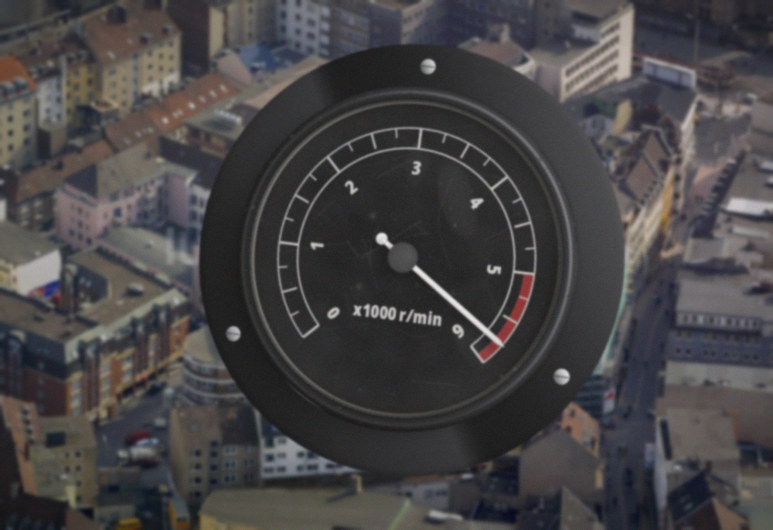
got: 5750 rpm
